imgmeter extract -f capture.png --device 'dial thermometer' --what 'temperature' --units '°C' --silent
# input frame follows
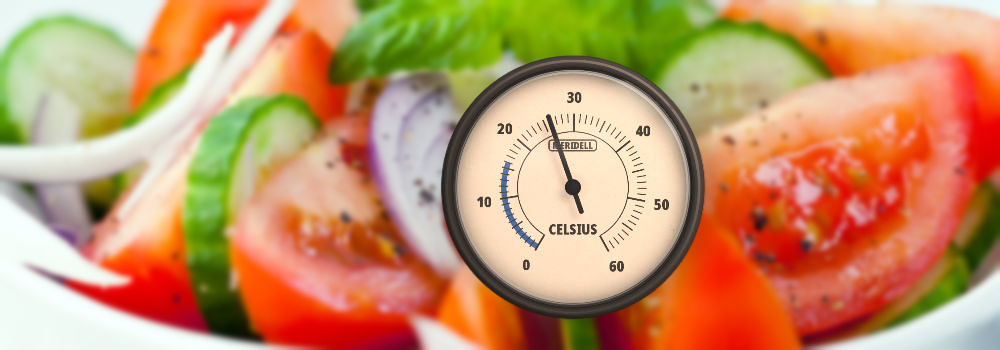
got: 26 °C
